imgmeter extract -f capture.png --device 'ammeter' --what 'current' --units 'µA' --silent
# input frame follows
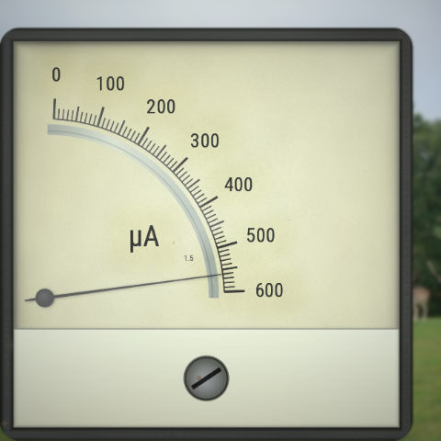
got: 560 µA
